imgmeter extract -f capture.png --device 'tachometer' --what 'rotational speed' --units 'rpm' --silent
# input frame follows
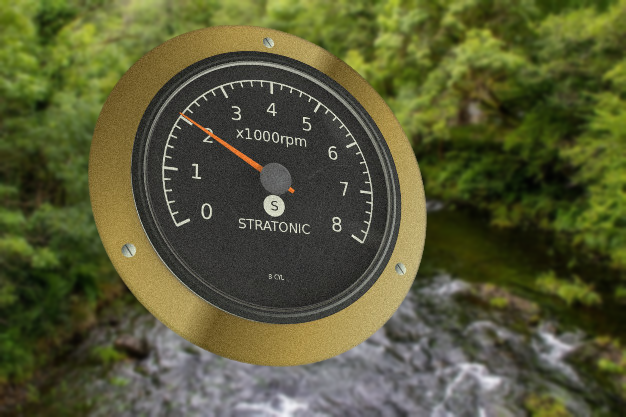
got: 2000 rpm
